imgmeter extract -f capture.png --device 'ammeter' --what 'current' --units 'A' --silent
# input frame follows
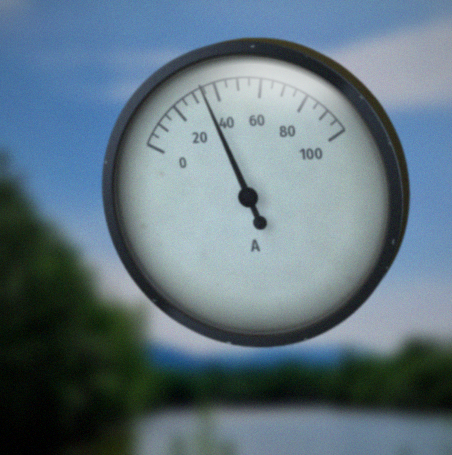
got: 35 A
